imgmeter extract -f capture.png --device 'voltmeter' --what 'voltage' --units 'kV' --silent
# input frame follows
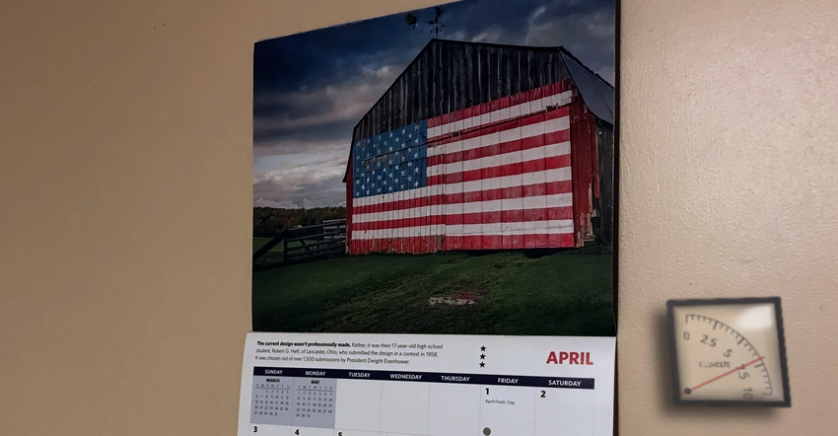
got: 7 kV
